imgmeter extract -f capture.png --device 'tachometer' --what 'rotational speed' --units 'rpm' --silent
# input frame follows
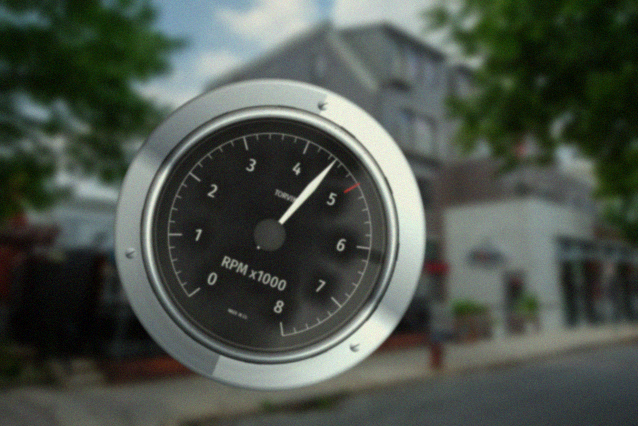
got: 4500 rpm
